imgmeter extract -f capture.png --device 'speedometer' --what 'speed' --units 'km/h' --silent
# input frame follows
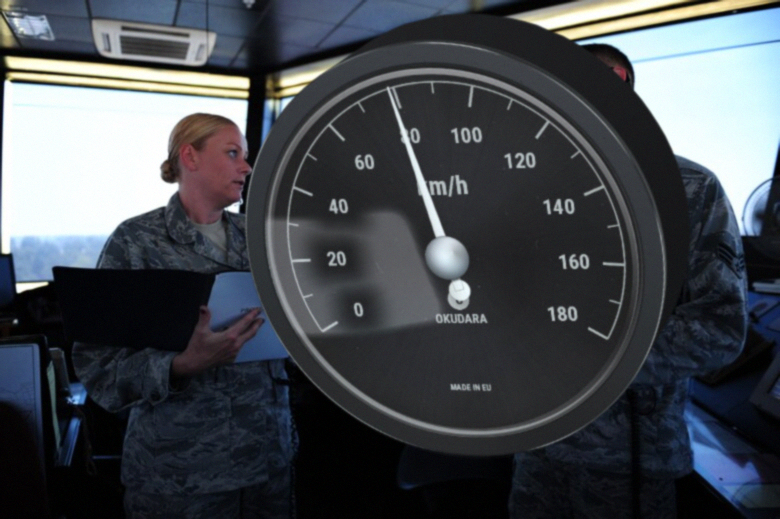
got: 80 km/h
